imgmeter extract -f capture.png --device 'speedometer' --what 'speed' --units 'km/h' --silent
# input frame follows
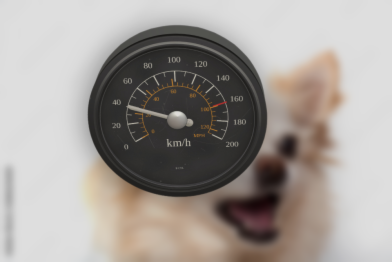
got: 40 km/h
